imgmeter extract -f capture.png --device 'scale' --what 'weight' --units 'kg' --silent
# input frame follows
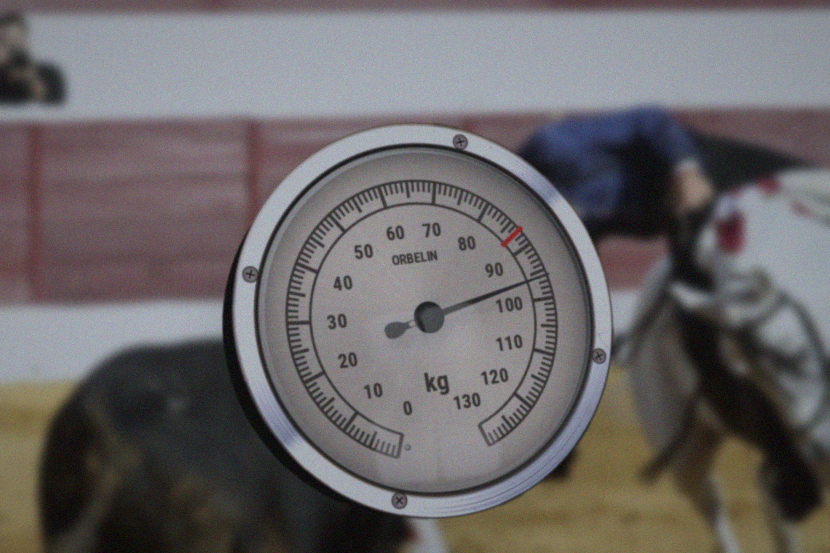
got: 96 kg
